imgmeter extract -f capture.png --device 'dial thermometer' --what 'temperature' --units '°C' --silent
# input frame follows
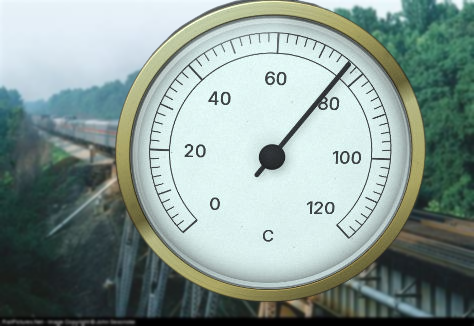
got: 76 °C
